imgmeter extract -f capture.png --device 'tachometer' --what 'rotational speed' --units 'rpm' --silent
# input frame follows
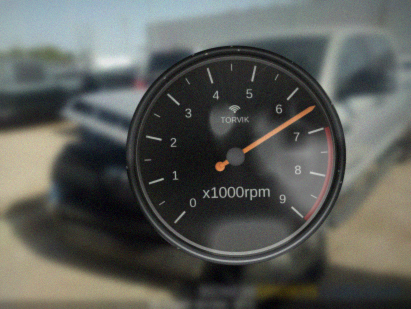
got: 6500 rpm
